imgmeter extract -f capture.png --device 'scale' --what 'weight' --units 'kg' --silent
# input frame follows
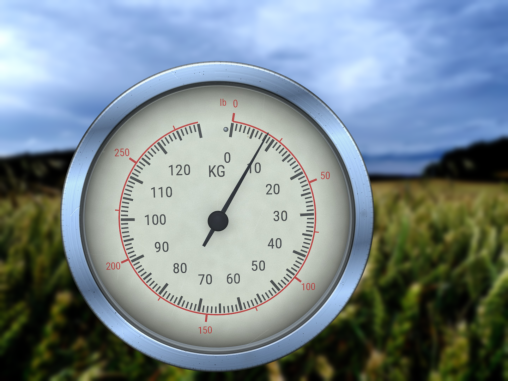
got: 8 kg
